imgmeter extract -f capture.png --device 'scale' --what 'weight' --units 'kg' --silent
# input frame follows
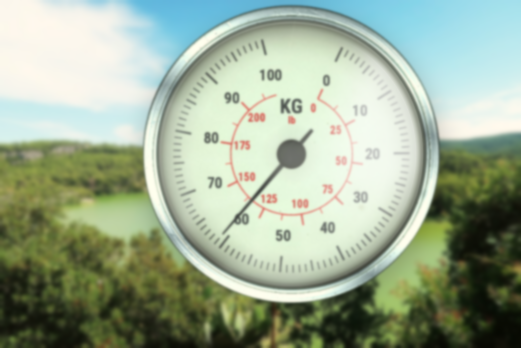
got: 61 kg
